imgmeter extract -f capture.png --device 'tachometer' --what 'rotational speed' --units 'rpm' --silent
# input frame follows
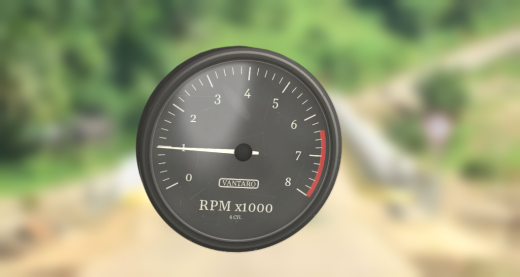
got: 1000 rpm
